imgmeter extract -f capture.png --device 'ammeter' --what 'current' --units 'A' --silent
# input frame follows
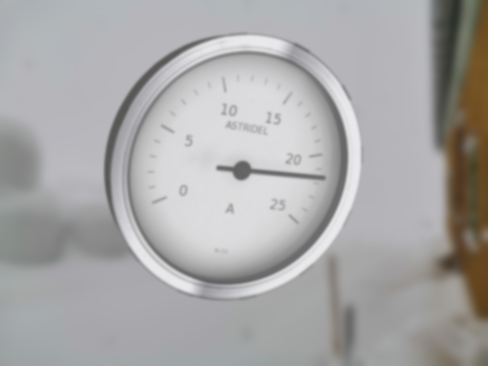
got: 21.5 A
